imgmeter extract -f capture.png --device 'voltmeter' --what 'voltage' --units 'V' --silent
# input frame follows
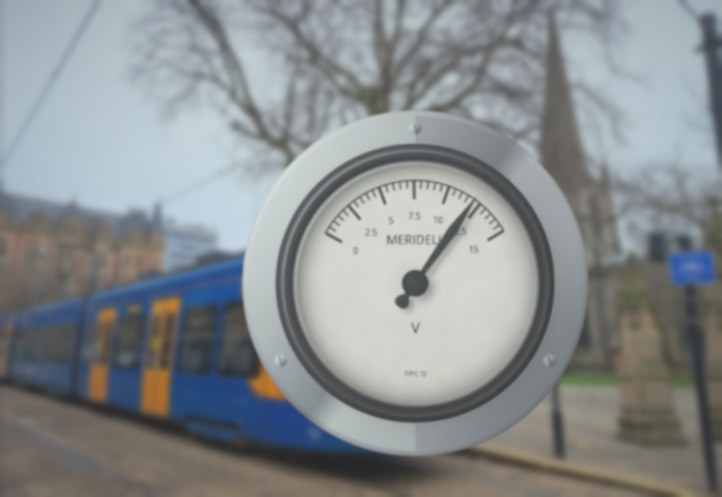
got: 12 V
